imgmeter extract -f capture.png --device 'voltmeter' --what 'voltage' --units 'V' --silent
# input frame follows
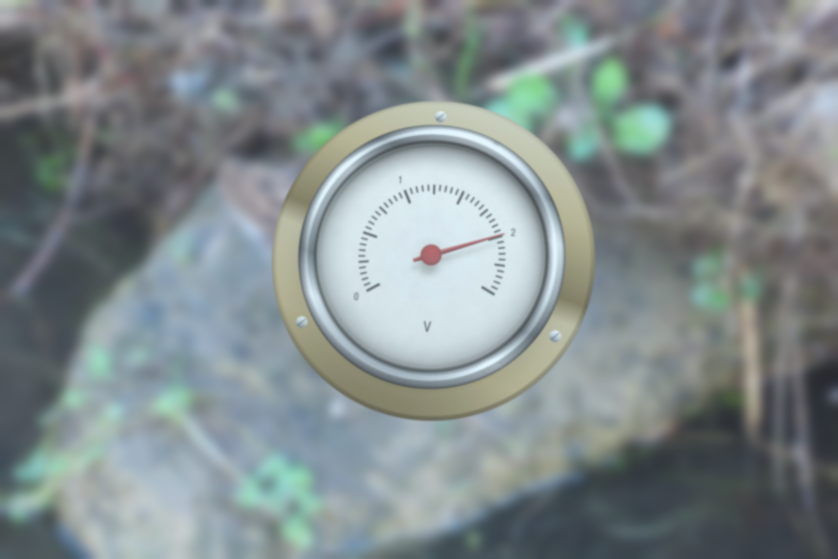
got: 2 V
